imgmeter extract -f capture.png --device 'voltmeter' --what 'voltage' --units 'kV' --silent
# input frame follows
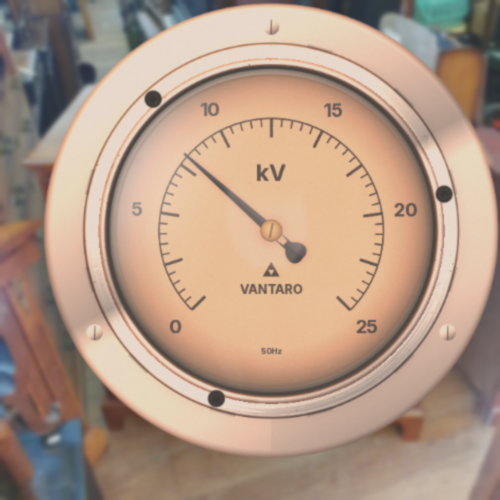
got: 8 kV
